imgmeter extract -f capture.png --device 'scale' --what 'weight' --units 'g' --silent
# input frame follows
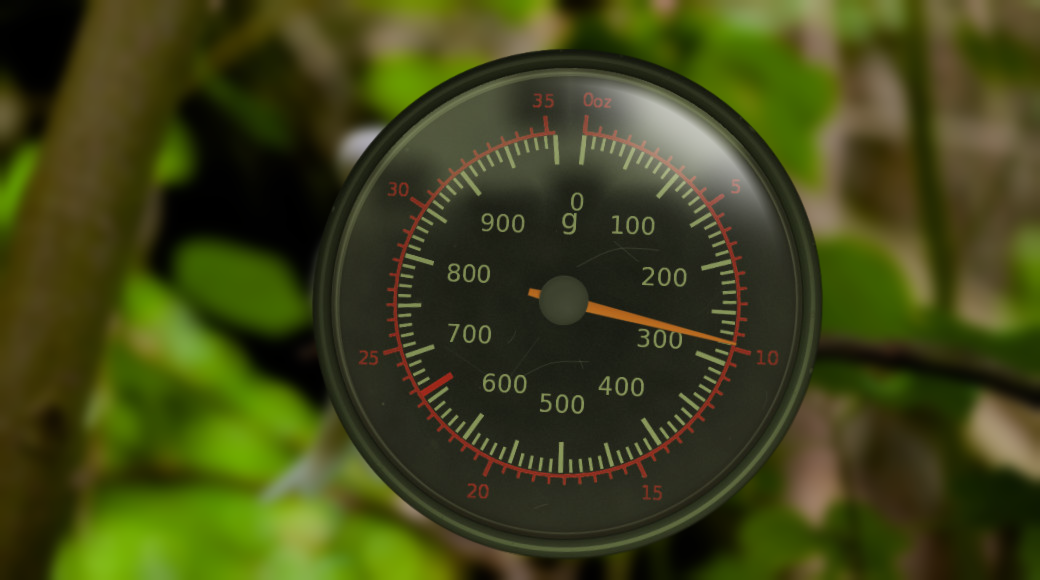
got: 280 g
